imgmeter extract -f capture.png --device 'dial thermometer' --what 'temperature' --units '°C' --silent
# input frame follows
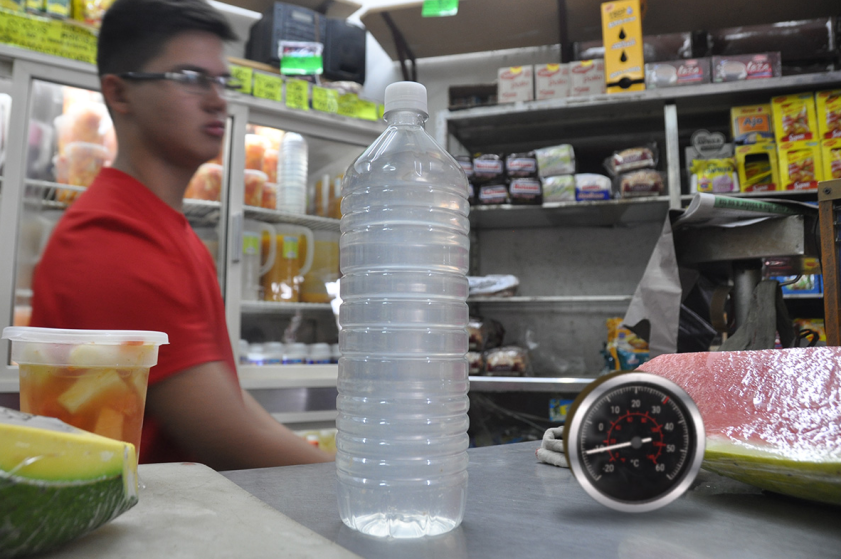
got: -10 °C
